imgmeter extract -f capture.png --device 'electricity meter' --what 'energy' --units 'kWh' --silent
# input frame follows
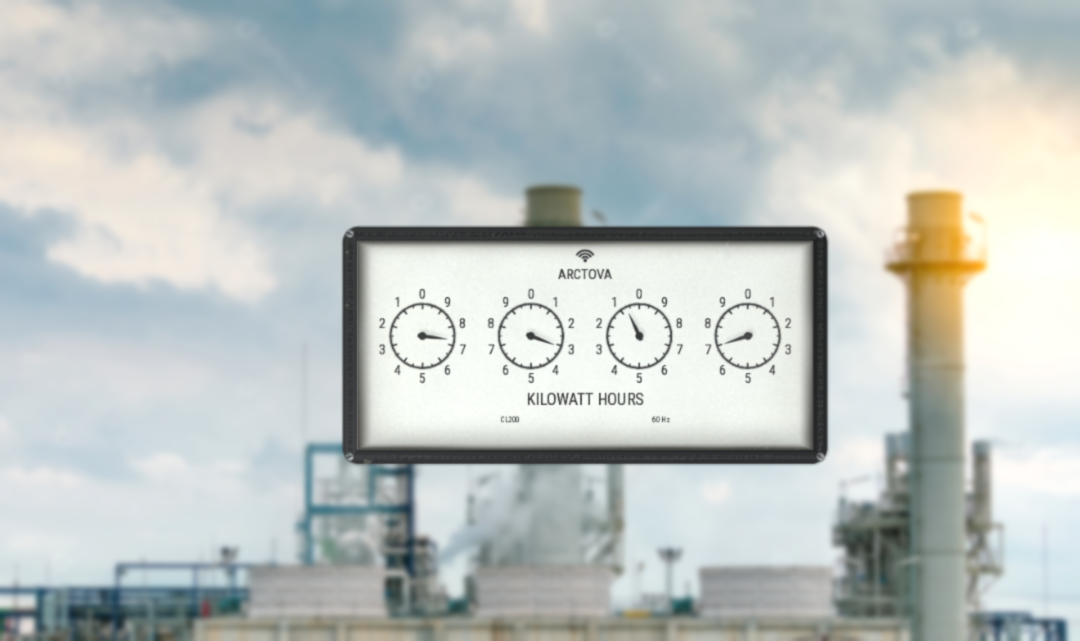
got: 7307 kWh
